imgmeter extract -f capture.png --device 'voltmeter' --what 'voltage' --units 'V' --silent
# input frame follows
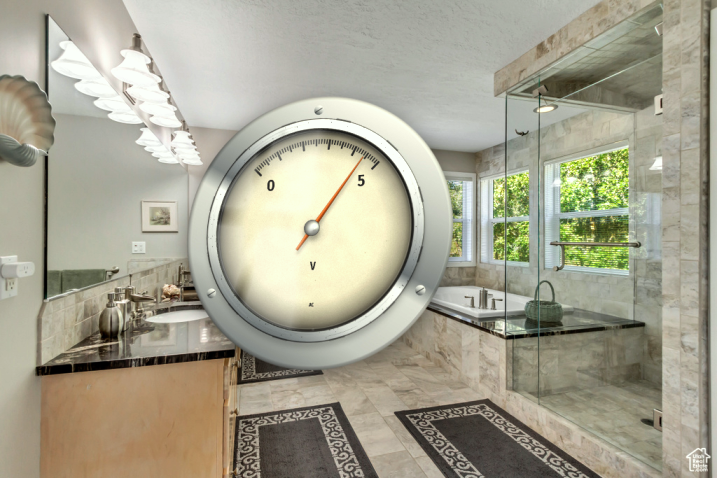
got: 4.5 V
